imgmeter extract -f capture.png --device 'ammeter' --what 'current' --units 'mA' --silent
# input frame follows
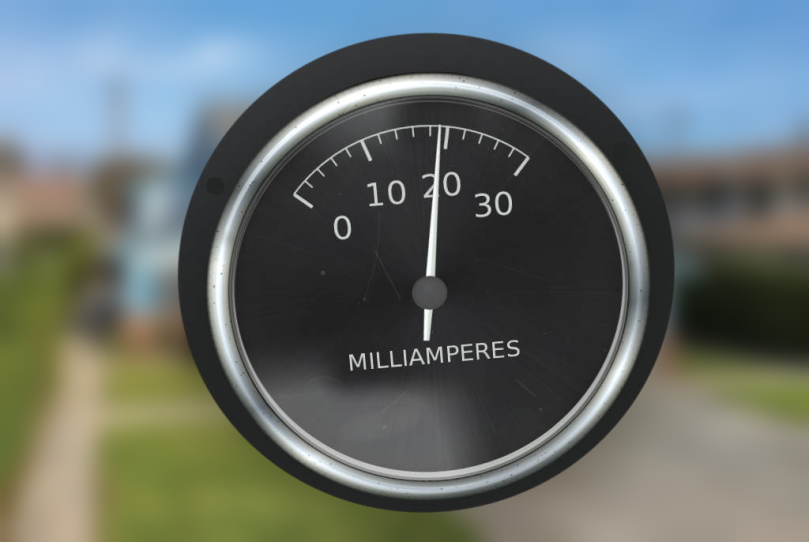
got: 19 mA
